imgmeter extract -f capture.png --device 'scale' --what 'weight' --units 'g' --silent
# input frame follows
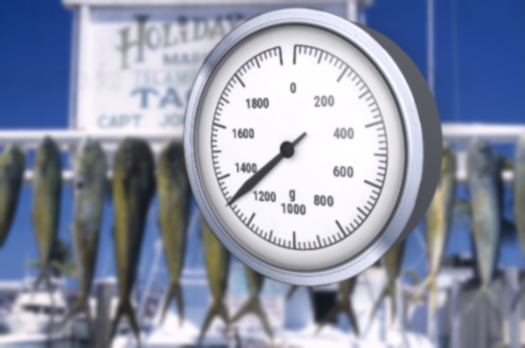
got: 1300 g
